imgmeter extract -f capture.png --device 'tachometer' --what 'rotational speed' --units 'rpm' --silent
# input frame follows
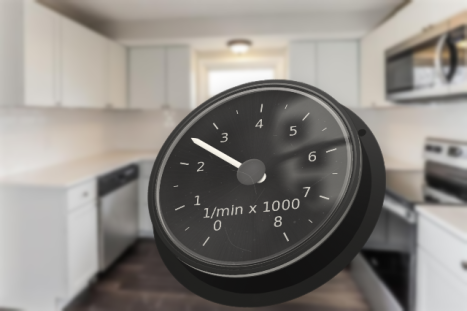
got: 2500 rpm
